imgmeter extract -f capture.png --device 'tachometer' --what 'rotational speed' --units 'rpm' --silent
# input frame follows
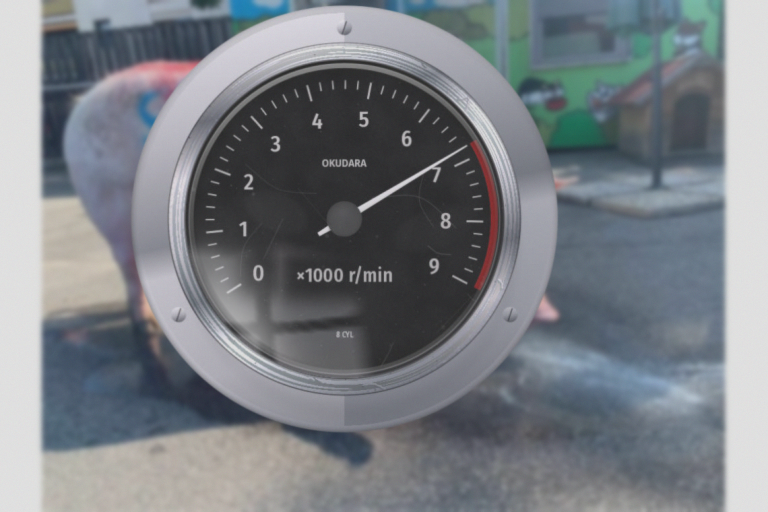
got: 6800 rpm
